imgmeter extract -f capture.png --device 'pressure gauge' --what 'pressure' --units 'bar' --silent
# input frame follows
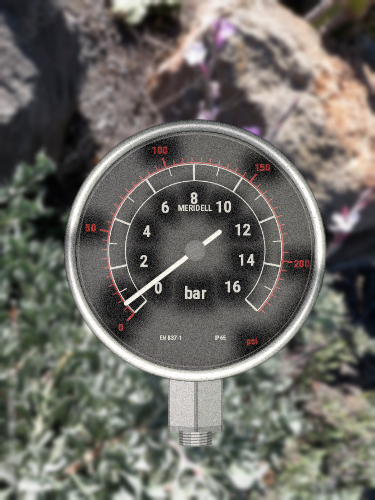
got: 0.5 bar
